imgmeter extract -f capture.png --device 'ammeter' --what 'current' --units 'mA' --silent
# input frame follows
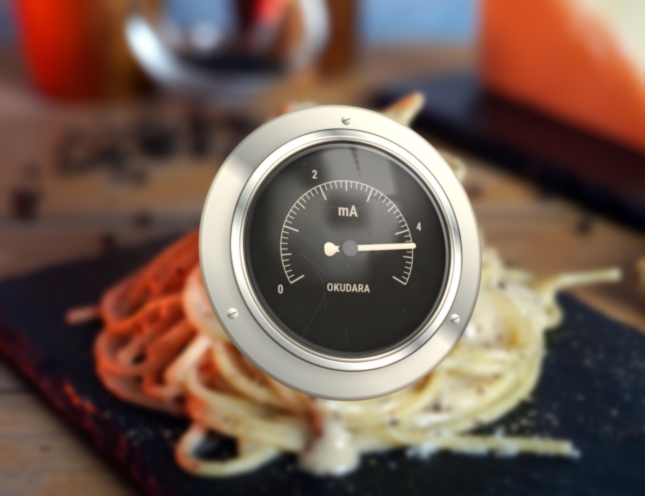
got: 4.3 mA
